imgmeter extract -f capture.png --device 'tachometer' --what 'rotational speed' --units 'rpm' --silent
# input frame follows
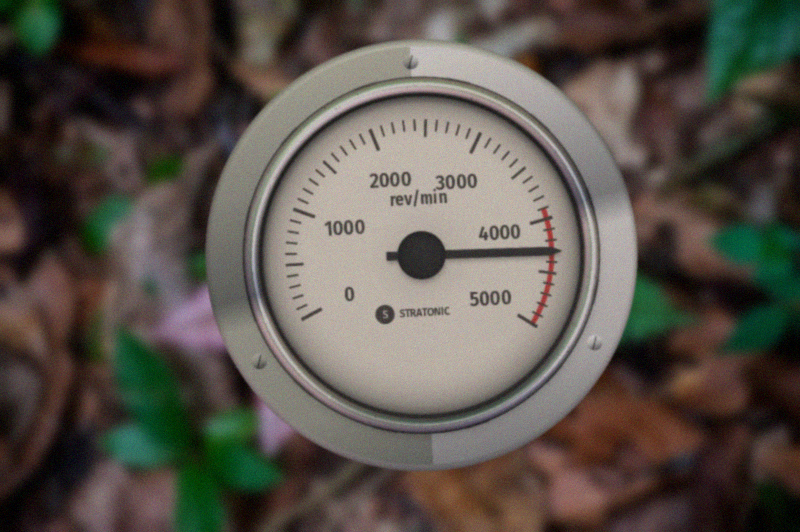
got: 4300 rpm
